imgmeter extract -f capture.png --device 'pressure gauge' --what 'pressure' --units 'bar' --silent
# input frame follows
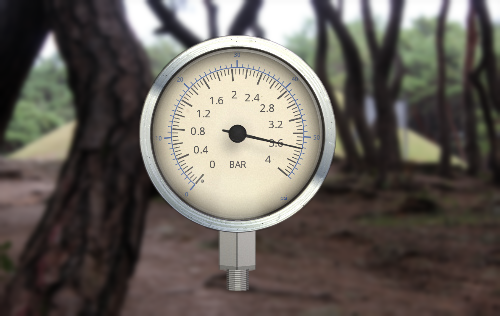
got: 3.6 bar
